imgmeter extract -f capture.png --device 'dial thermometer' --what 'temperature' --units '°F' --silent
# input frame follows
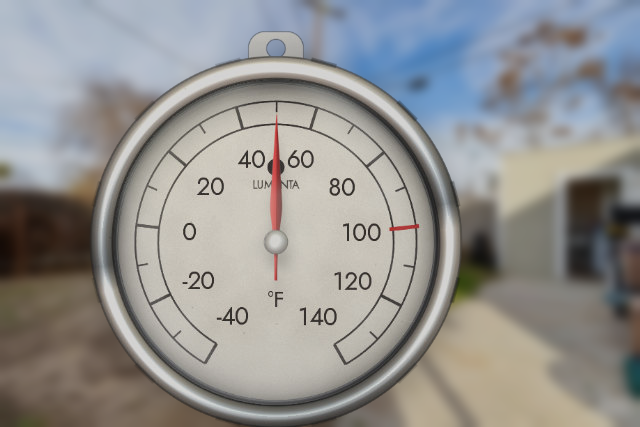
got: 50 °F
